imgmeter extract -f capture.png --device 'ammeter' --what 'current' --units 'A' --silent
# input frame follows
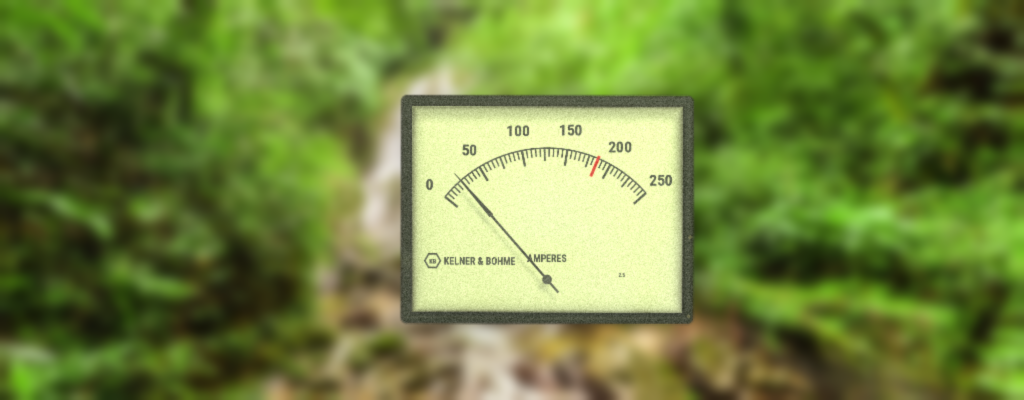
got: 25 A
